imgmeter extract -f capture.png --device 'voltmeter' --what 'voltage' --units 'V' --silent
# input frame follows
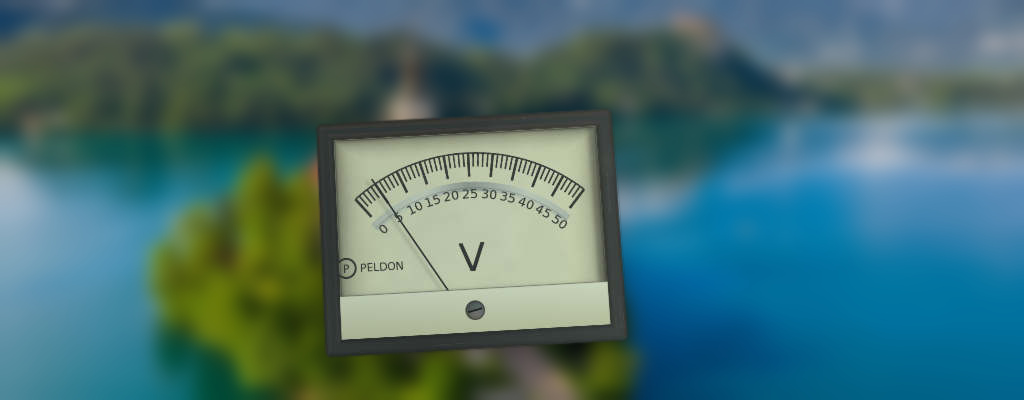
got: 5 V
